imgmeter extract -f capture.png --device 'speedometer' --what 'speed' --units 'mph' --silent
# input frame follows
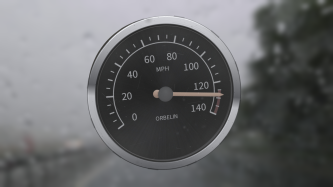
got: 127.5 mph
